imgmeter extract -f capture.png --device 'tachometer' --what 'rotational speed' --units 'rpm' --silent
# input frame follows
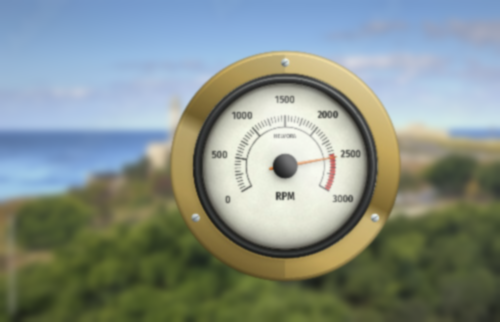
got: 2500 rpm
